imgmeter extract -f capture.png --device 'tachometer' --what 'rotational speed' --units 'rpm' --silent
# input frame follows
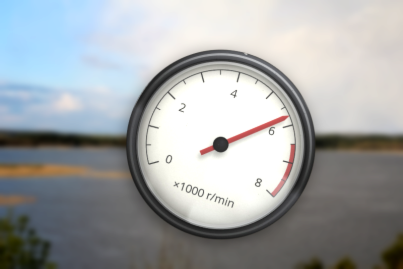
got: 5750 rpm
